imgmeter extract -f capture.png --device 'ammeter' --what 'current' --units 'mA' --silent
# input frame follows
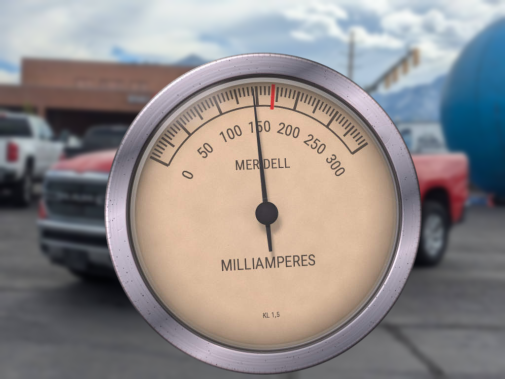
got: 145 mA
